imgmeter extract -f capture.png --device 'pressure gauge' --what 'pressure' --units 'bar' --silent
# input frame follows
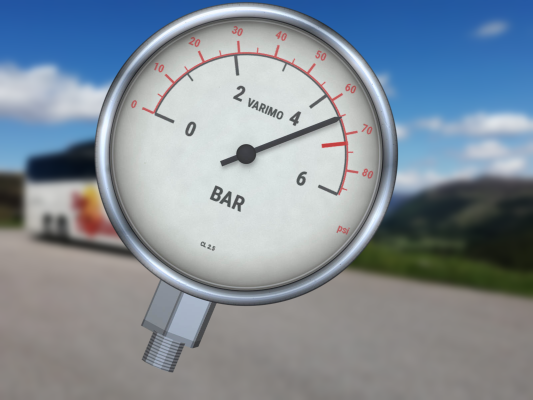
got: 4.5 bar
